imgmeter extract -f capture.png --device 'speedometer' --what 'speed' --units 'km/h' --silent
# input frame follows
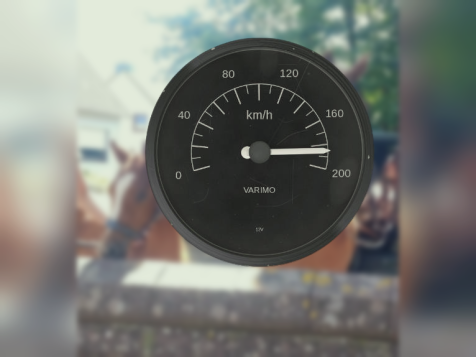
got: 185 km/h
